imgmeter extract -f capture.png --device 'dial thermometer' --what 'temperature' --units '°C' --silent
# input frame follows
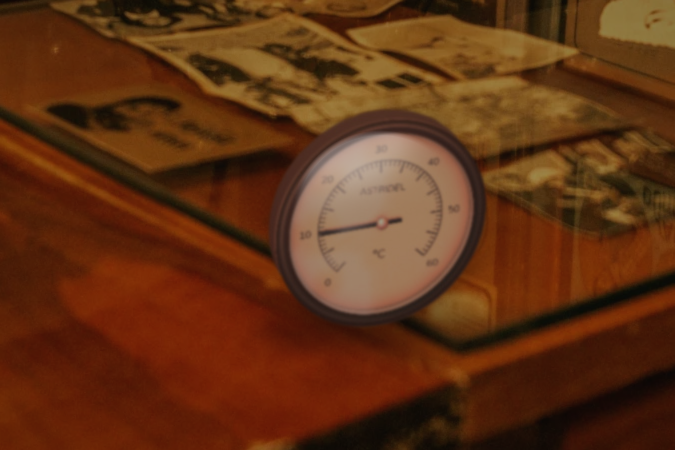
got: 10 °C
